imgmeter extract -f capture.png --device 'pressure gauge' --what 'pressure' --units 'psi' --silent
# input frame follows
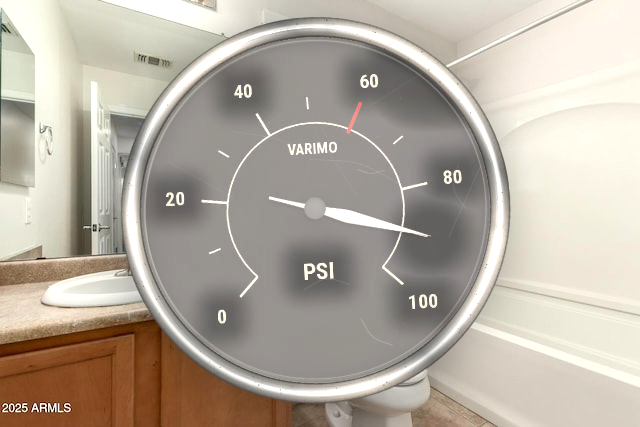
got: 90 psi
